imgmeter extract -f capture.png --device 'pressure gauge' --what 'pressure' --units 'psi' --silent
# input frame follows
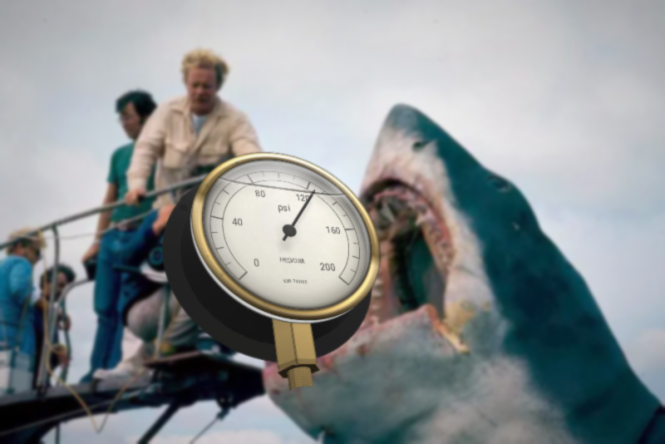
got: 125 psi
